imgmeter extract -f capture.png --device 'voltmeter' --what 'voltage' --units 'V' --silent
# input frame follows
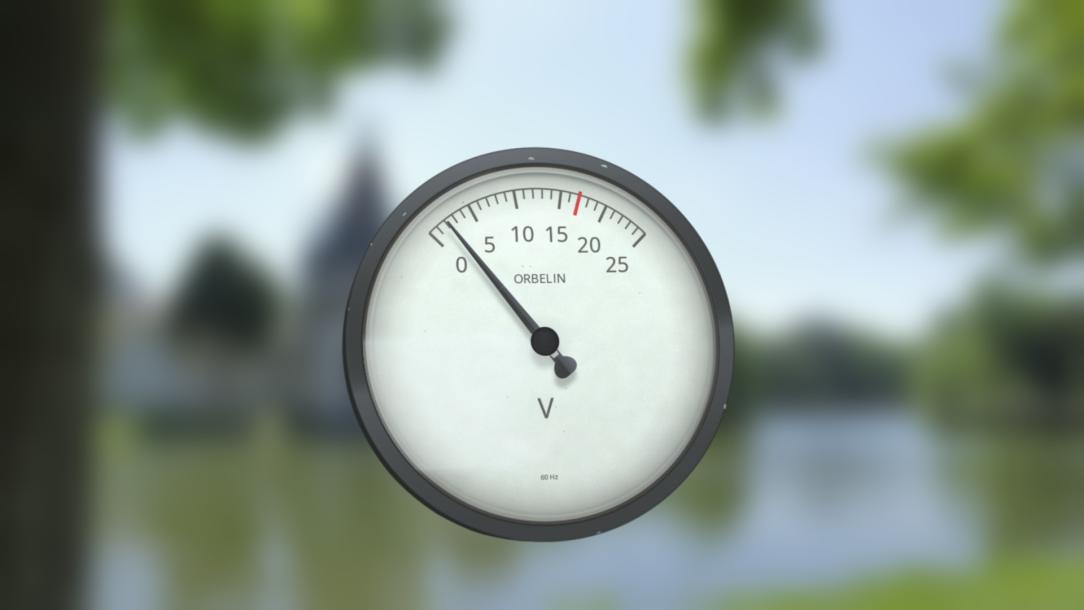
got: 2 V
